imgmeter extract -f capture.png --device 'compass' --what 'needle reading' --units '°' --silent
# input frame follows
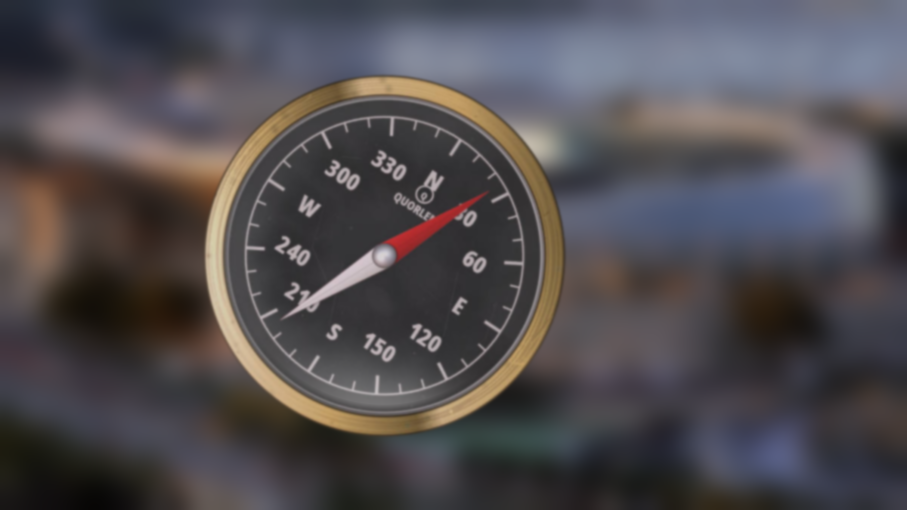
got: 25 °
